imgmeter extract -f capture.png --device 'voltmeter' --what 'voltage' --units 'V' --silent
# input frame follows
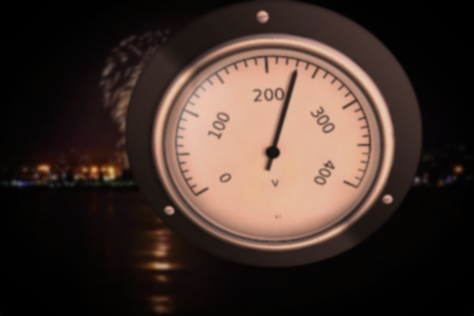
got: 230 V
